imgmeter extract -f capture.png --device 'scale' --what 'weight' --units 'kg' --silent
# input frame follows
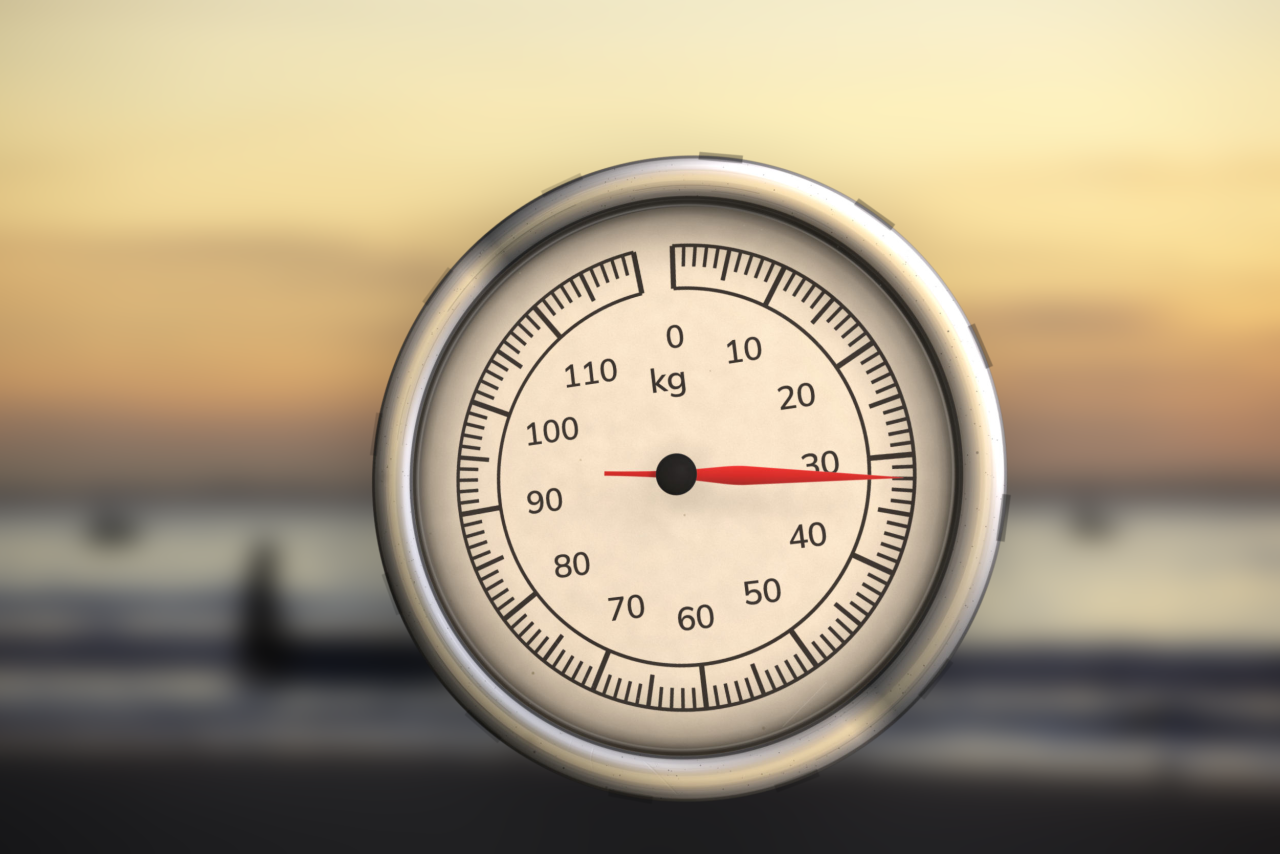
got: 32 kg
